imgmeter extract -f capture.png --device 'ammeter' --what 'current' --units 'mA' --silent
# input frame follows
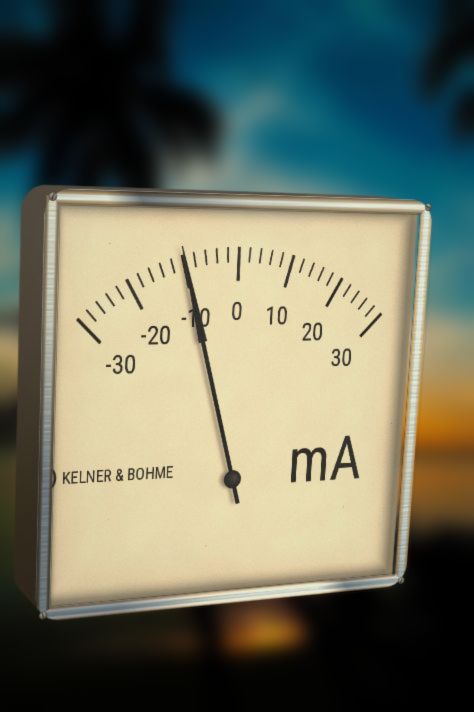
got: -10 mA
